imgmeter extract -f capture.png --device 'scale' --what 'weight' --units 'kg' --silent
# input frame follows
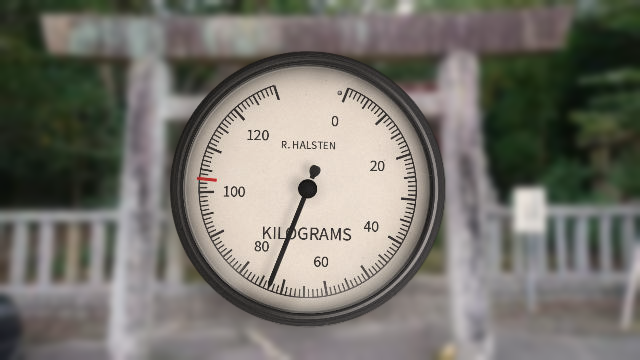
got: 73 kg
